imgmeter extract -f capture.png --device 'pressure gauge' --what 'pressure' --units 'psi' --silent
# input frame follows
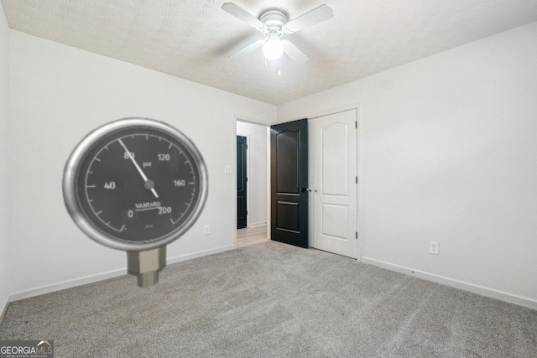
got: 80 psi
